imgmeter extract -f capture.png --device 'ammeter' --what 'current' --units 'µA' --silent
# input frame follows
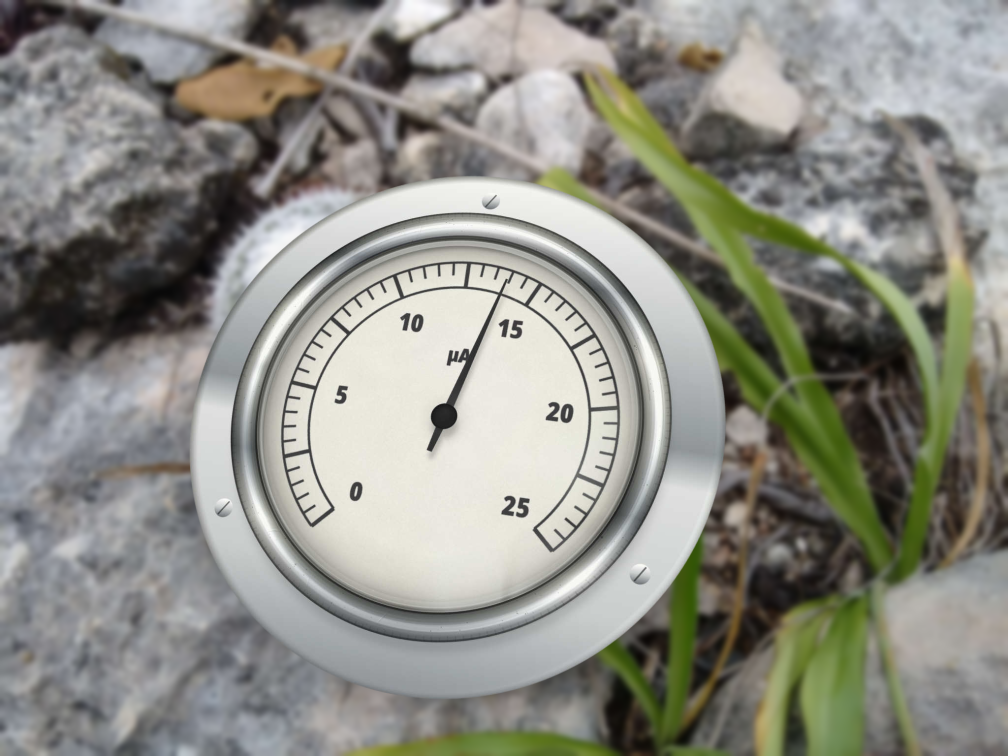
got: 14 µA
